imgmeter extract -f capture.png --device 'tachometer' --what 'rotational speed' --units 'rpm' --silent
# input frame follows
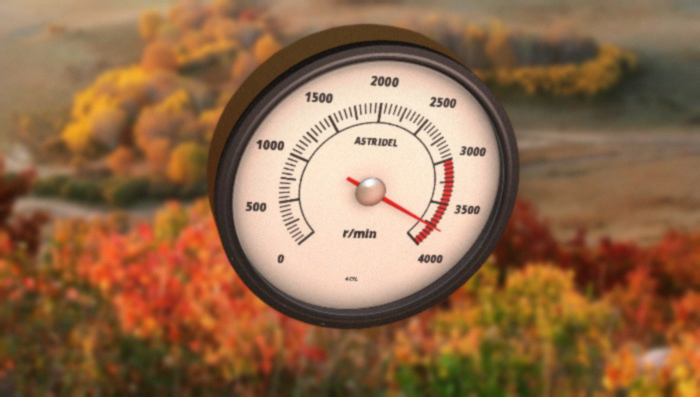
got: 3750 rpm
